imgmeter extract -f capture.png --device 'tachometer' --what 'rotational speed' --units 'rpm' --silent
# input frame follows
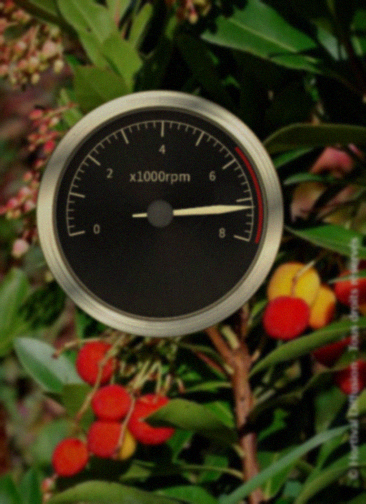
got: 7200 rpm
